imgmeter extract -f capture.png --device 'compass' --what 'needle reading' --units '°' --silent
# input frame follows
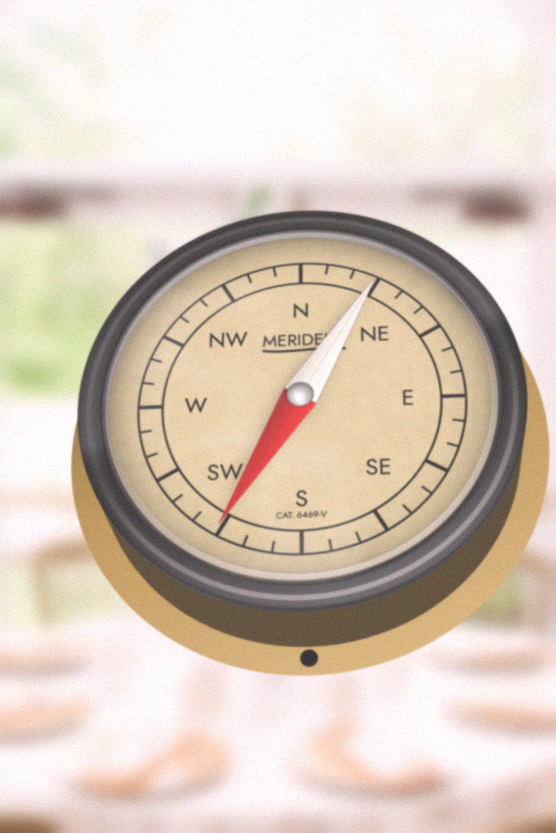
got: 210 °
